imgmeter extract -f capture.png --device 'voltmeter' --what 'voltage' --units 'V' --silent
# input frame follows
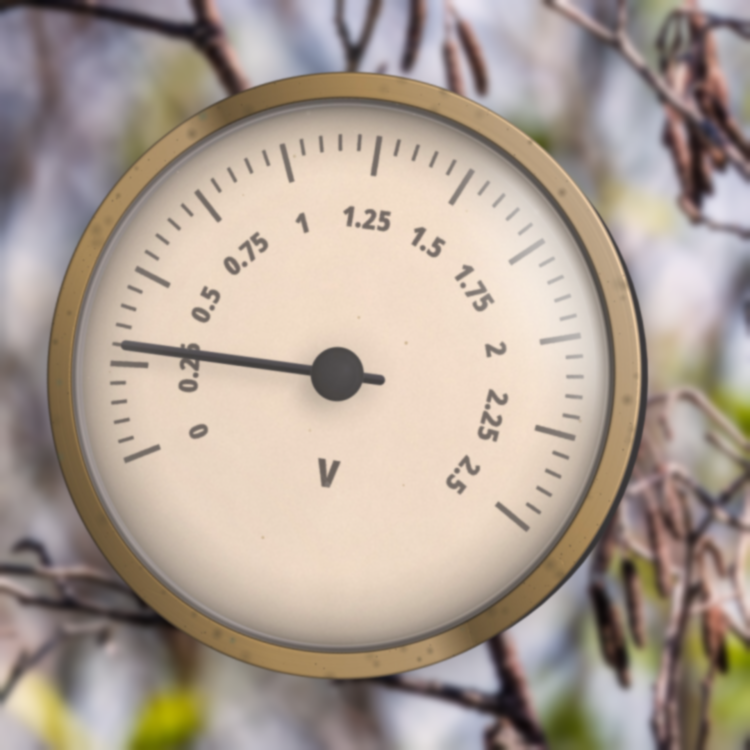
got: 0.3 V
